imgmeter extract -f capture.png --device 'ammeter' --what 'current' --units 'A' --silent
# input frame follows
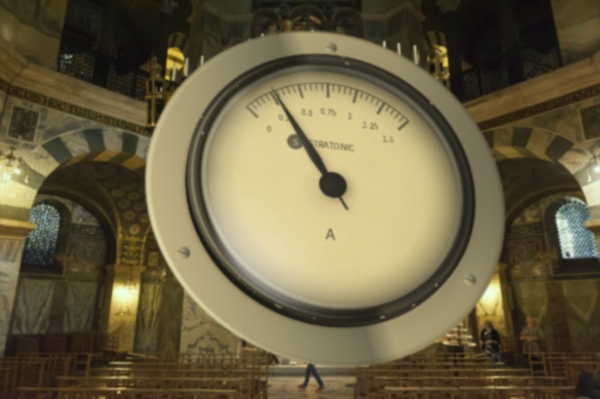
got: 0.25 A
